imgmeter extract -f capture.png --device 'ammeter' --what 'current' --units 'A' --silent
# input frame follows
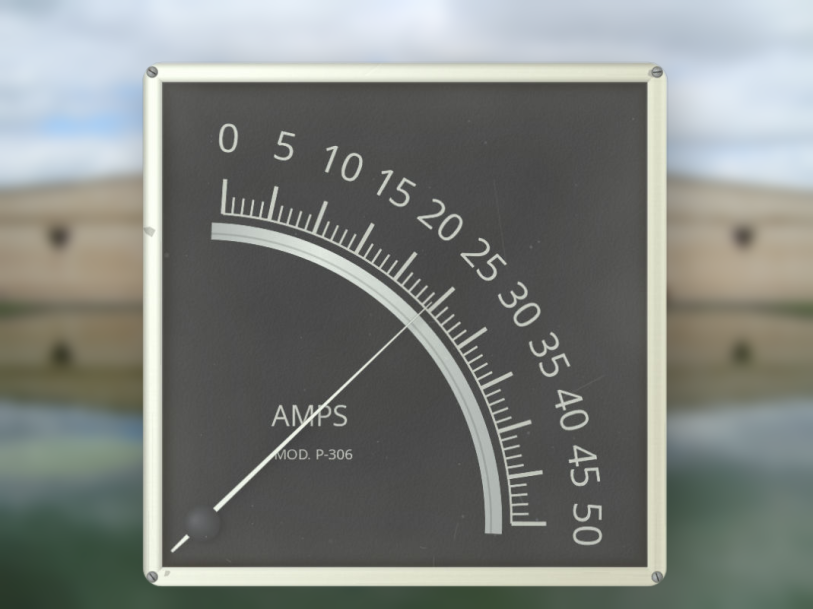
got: 24.5 A
